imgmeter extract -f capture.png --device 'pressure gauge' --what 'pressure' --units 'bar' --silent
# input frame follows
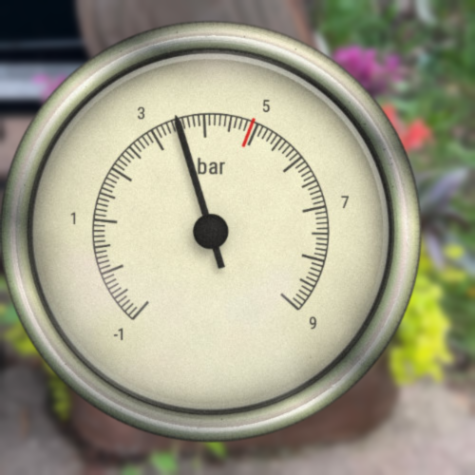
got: 3.5 bar
